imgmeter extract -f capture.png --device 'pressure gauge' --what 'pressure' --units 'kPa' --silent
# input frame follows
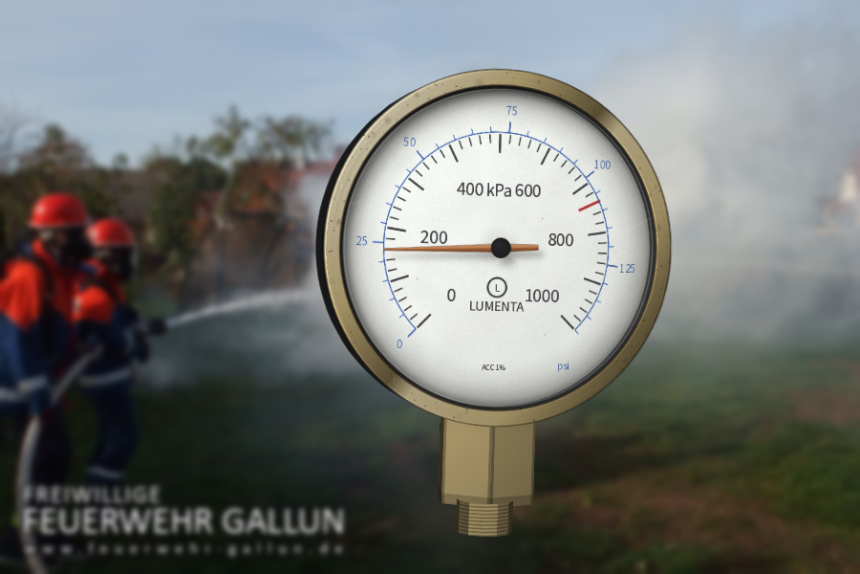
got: 160 kPa
